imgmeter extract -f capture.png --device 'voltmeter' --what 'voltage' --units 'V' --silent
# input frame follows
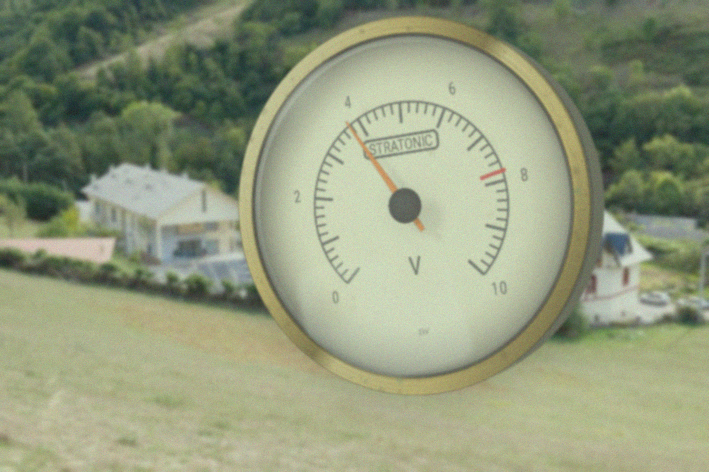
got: 3.8 V
